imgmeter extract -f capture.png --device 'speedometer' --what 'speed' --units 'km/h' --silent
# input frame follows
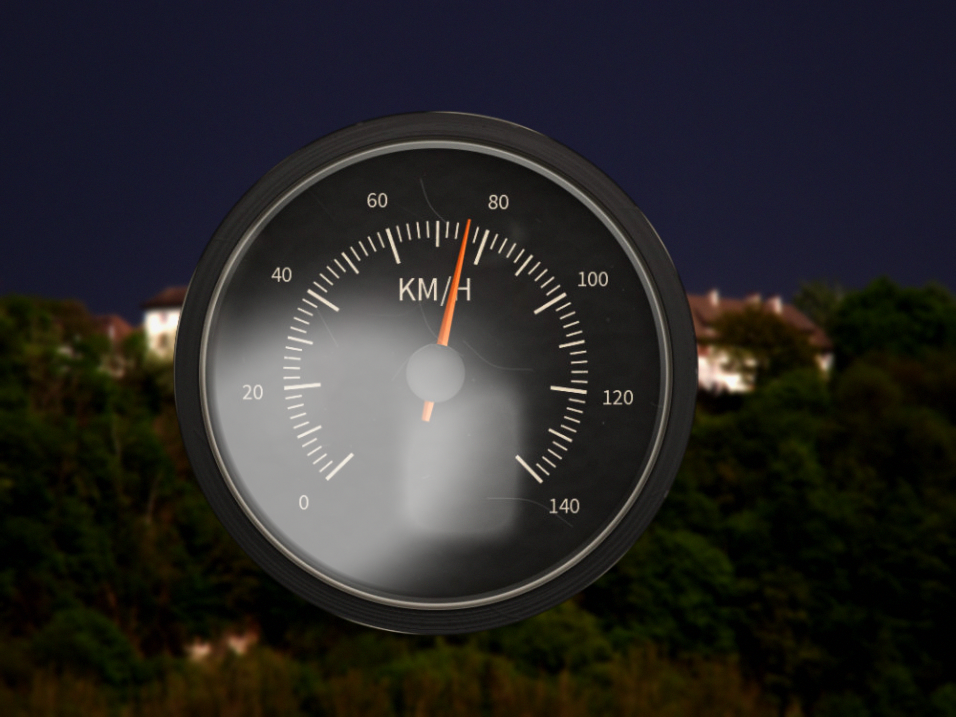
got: 76 km/h
